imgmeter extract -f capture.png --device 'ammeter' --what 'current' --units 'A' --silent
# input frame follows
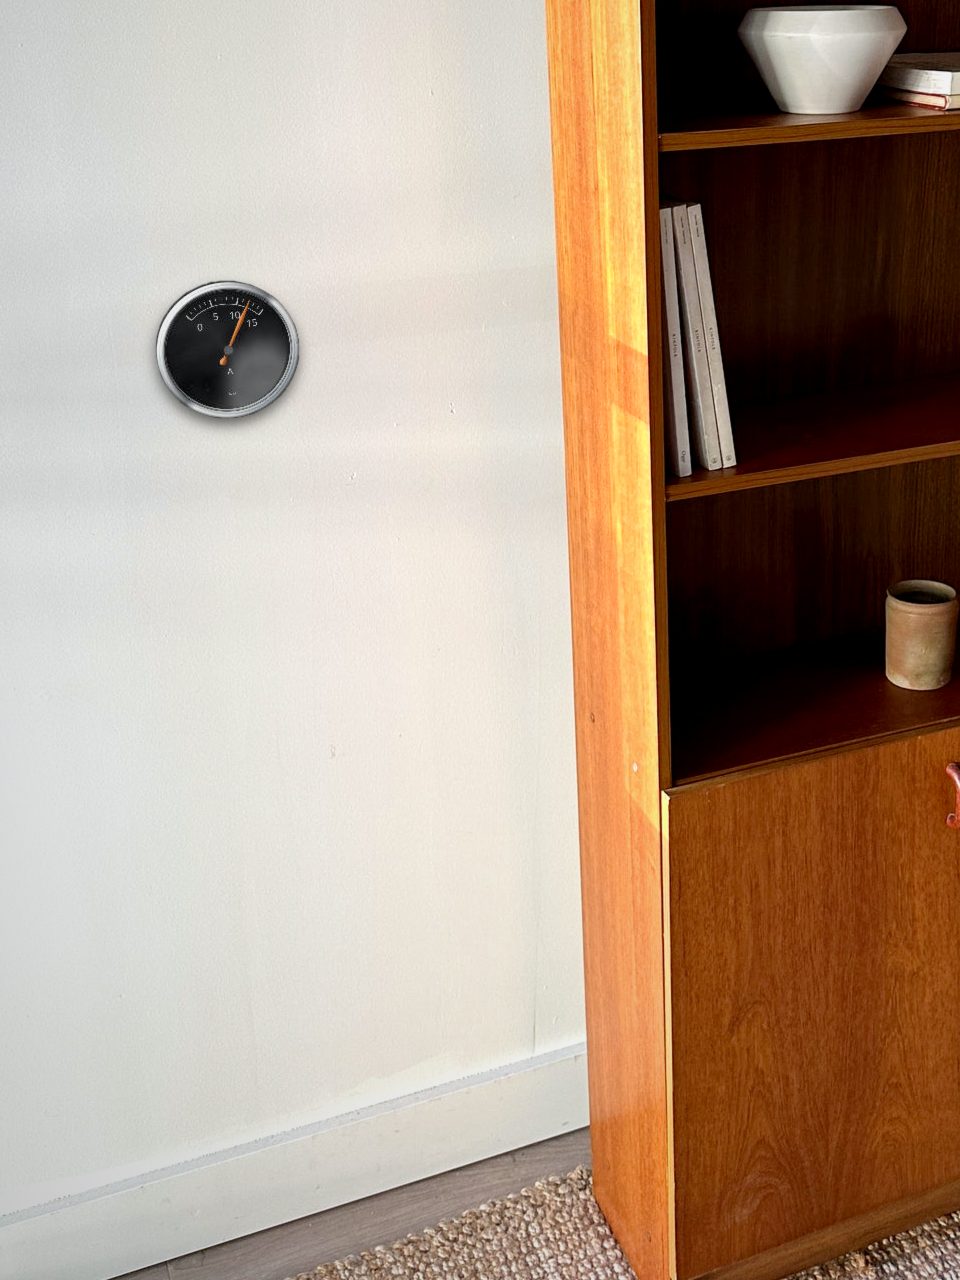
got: 12 A
